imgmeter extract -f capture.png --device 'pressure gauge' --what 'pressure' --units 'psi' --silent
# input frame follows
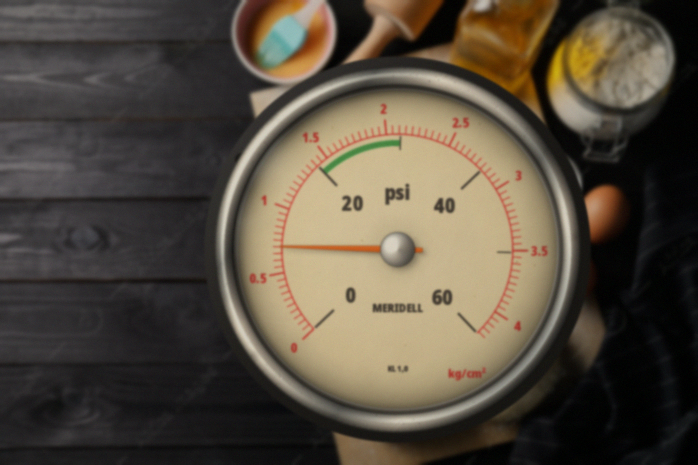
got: 10 psi
